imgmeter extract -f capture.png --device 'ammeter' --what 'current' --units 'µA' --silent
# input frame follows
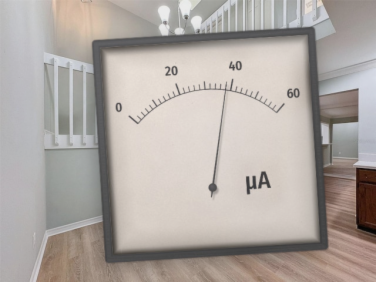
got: 38 µA
